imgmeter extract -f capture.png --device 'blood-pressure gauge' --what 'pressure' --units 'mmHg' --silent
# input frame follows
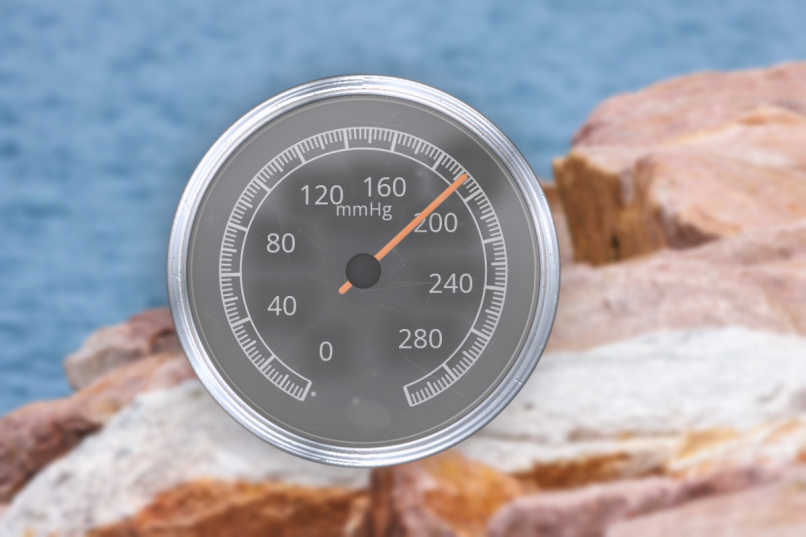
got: 192 mmHg
